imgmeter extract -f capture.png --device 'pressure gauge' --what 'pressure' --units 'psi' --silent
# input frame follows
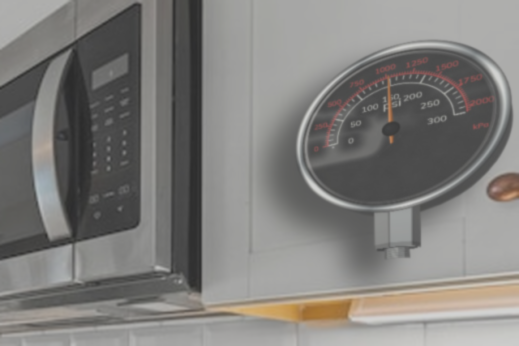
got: 150 psi
